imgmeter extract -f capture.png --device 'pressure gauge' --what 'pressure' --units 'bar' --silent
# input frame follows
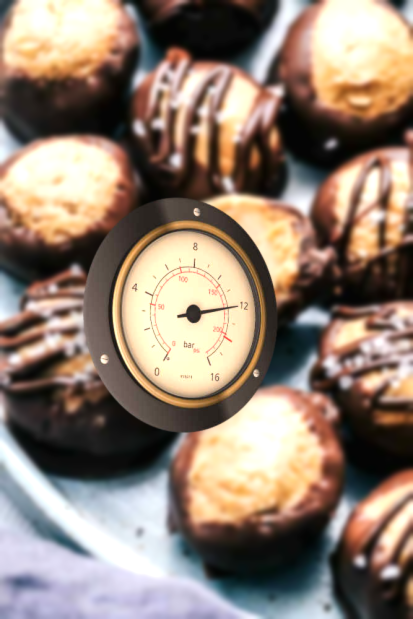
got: 12 bar
